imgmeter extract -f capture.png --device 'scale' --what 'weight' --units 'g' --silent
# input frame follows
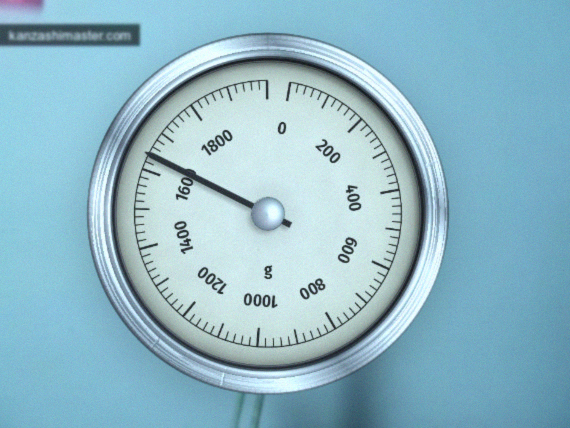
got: 1640 g
